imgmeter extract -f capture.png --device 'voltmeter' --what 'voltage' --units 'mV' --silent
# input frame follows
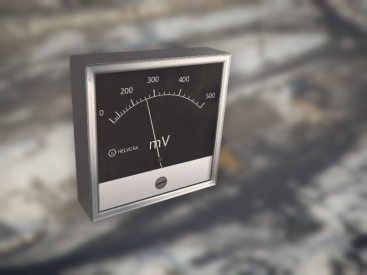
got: 260 mV
